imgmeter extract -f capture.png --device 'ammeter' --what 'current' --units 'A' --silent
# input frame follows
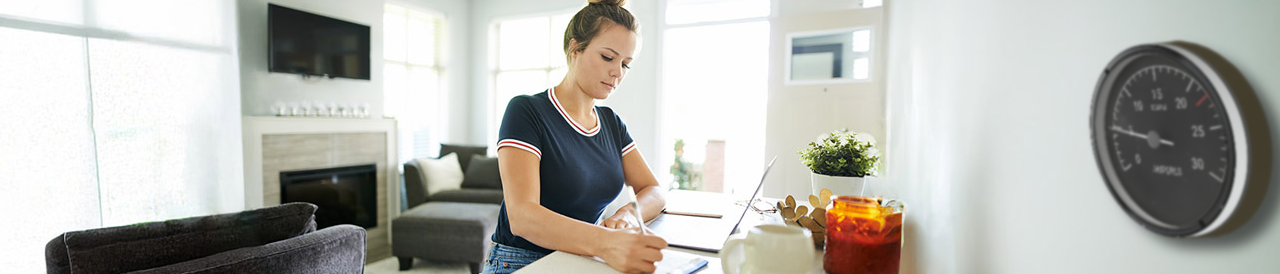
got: 5 A
